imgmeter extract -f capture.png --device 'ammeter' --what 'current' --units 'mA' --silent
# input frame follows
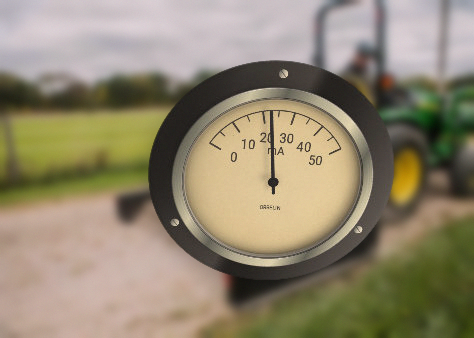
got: 22.5 mA
